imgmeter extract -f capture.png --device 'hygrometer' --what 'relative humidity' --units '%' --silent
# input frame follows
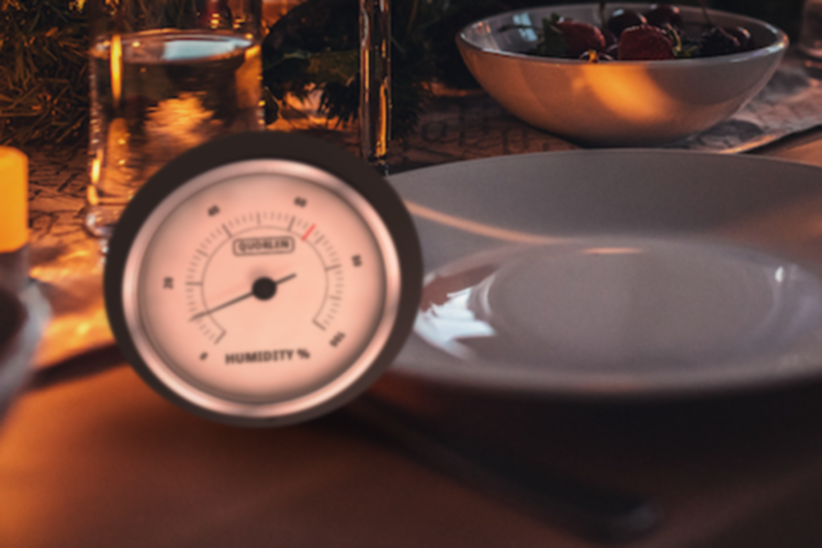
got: 10 %
